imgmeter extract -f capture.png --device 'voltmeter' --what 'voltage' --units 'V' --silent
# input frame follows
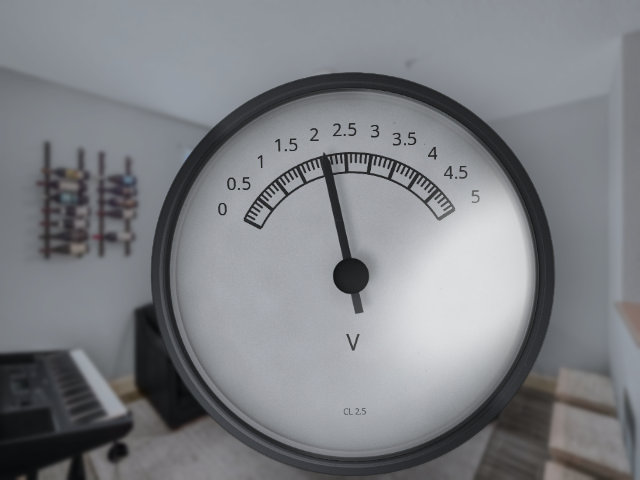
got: 2.1 V
